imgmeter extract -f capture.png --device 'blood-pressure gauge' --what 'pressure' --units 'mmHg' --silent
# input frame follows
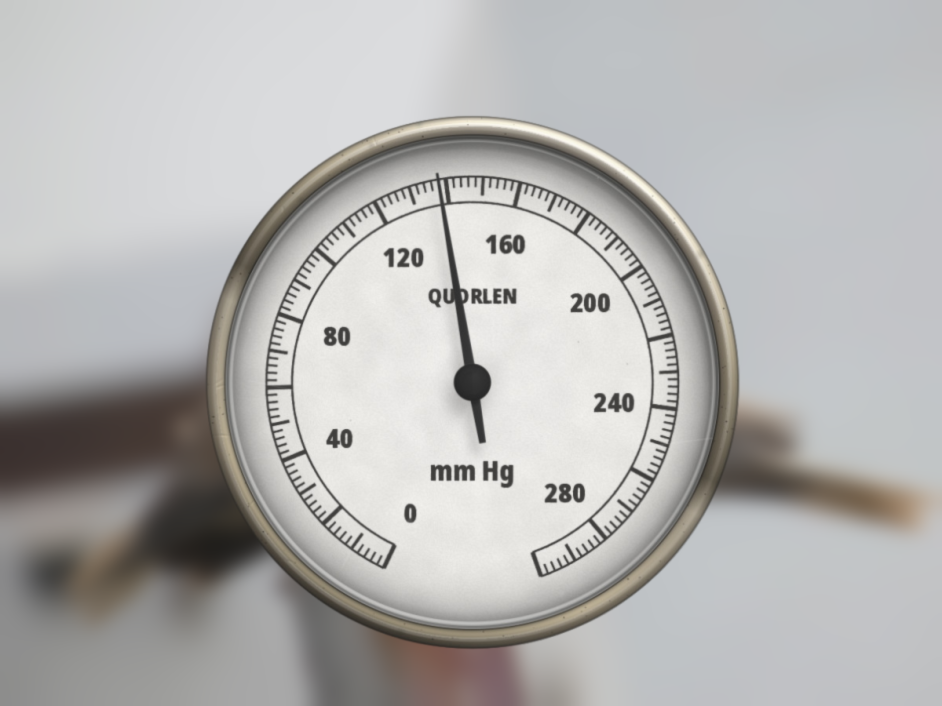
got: 138 mmHg
